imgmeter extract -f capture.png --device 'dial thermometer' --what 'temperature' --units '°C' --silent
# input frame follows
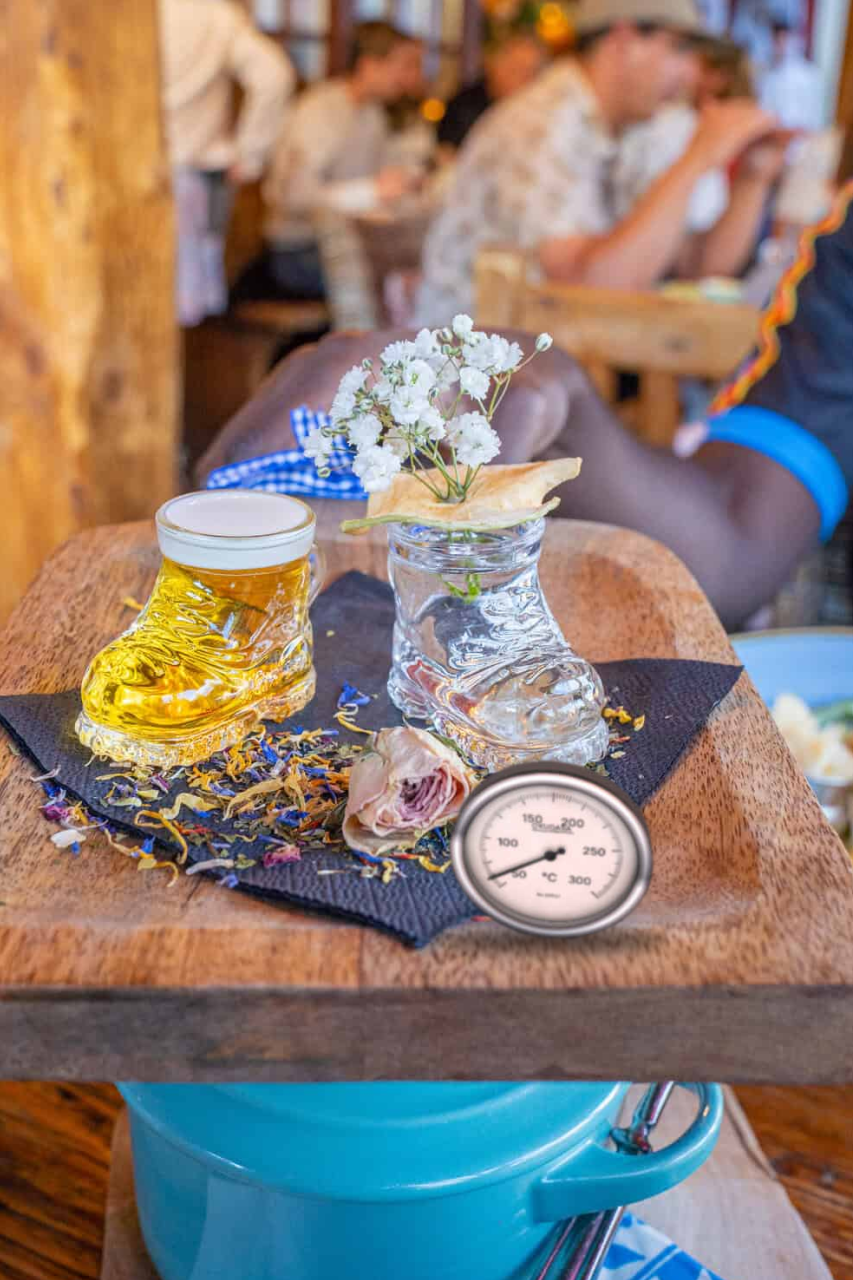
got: 62.5 °C
